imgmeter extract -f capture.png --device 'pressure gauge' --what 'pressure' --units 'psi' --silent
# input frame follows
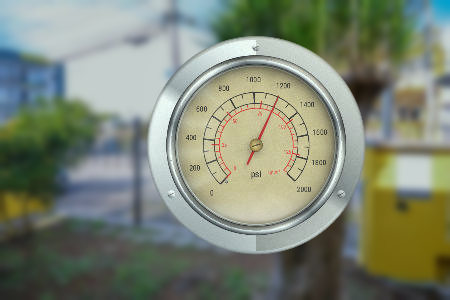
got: 1200 psi
